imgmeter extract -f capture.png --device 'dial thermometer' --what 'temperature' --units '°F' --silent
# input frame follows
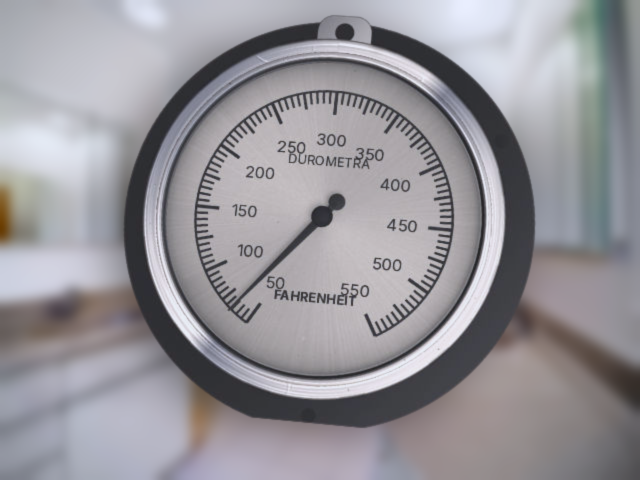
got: 65 °F
